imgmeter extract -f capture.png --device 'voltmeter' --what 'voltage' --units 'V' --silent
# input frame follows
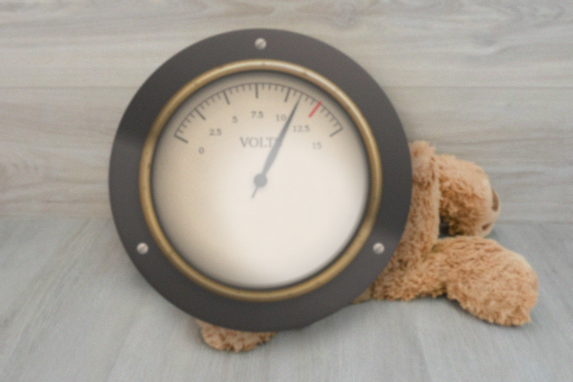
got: 11 V
